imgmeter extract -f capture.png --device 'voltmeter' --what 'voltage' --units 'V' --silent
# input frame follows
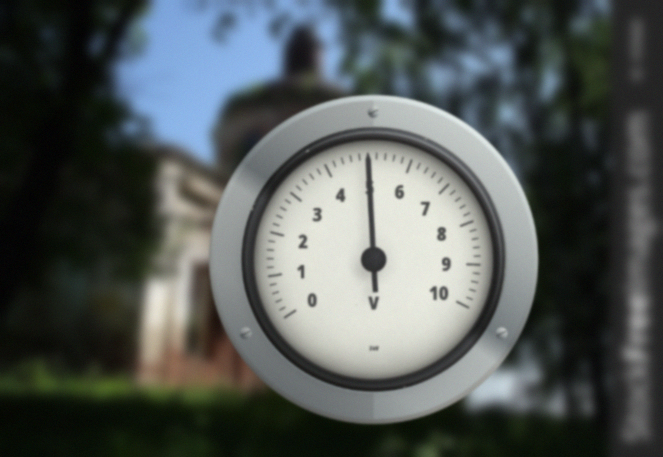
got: 5 V
